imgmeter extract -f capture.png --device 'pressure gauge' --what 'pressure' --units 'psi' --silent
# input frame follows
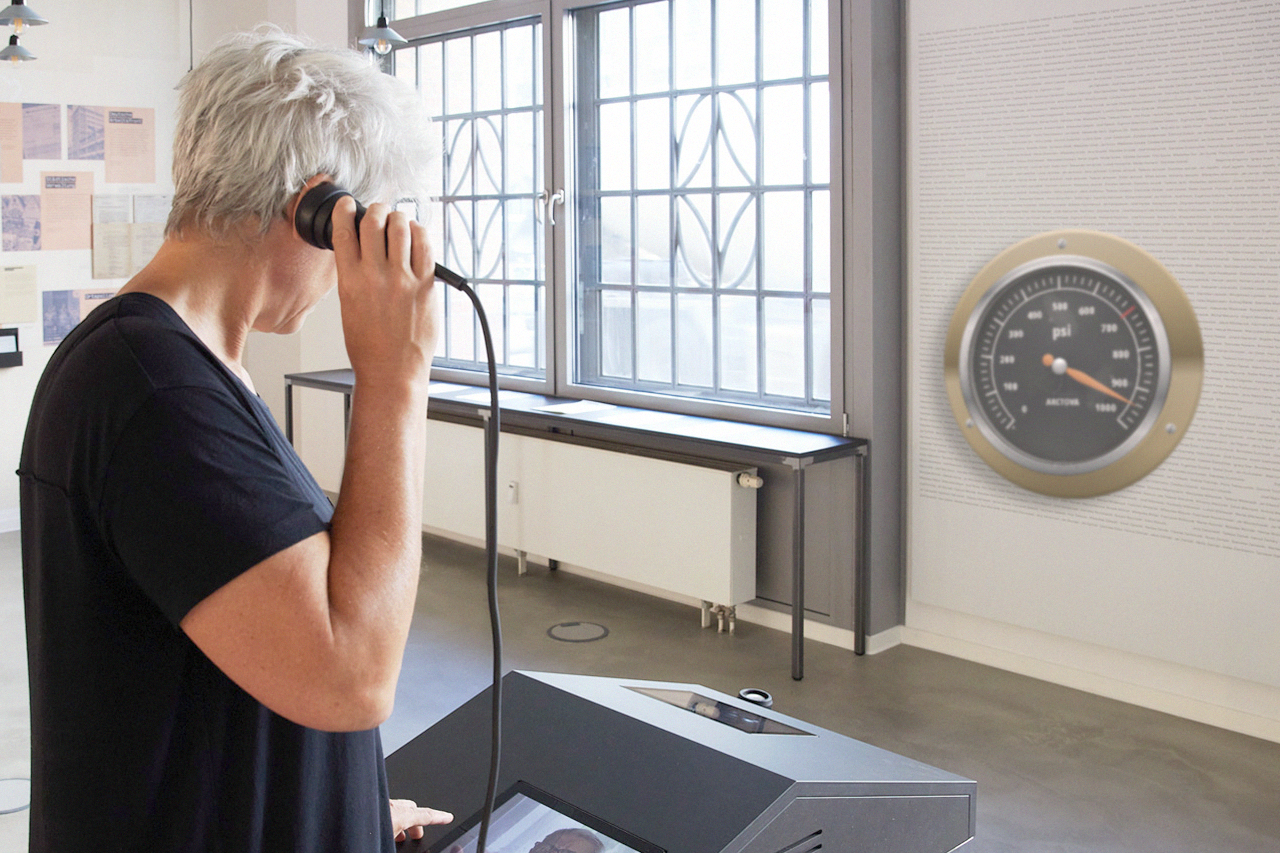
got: 940 psi
